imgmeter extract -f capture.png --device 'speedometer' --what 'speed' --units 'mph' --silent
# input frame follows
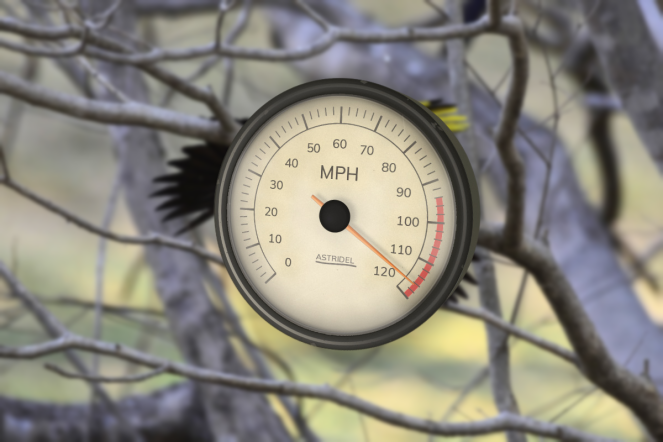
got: 116 mph
